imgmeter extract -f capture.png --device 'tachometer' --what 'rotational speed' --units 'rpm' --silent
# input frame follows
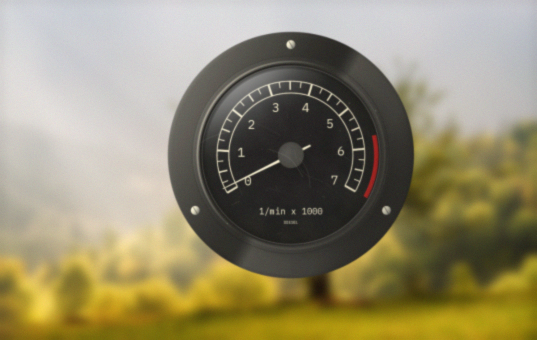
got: 125 rpm
